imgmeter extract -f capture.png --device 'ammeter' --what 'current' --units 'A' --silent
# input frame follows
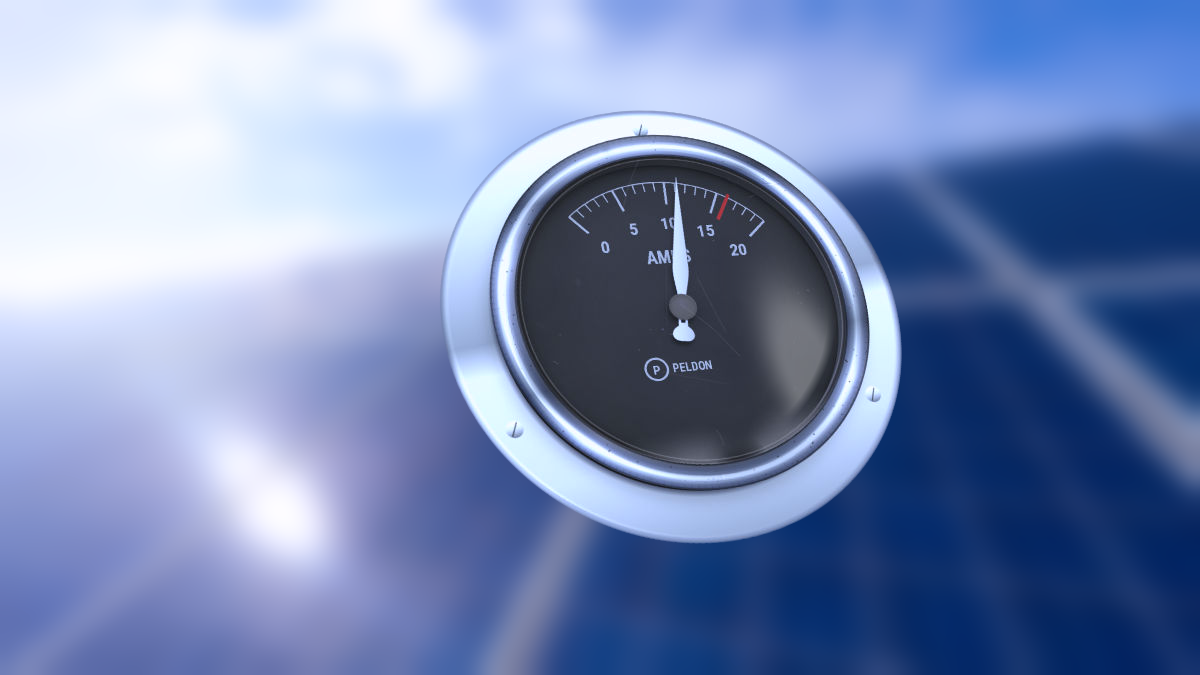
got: 11 A
